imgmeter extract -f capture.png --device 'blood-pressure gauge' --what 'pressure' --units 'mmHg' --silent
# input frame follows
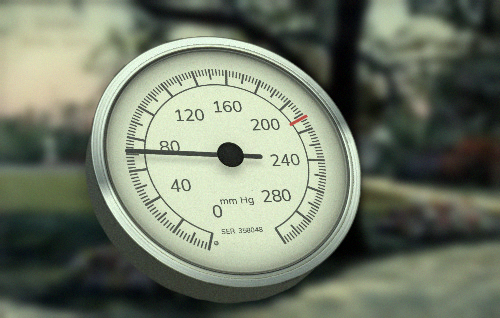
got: 70 mmHg
